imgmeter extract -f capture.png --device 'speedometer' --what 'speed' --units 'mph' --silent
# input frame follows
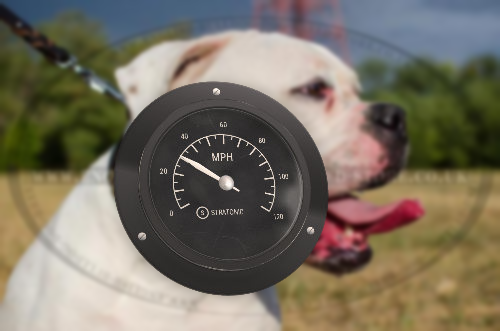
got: 30 mph
